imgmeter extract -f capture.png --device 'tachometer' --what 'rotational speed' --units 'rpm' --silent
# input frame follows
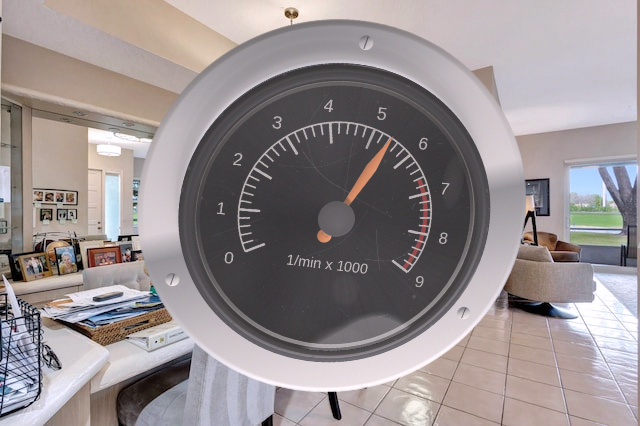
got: 5400 rpm
